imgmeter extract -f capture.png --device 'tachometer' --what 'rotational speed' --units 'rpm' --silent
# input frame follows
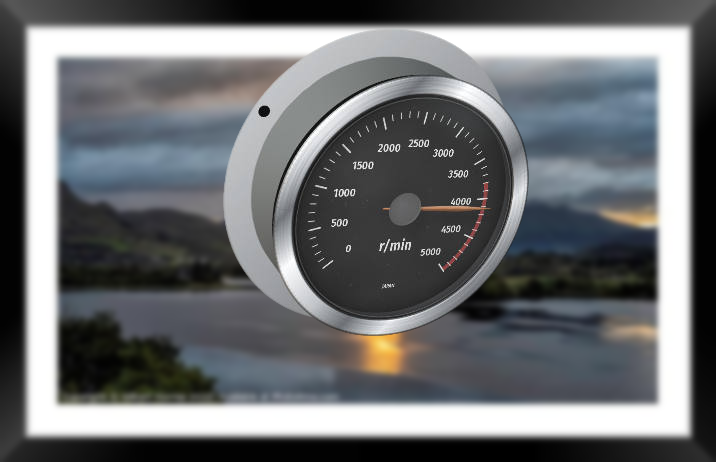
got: 4100 rpm
